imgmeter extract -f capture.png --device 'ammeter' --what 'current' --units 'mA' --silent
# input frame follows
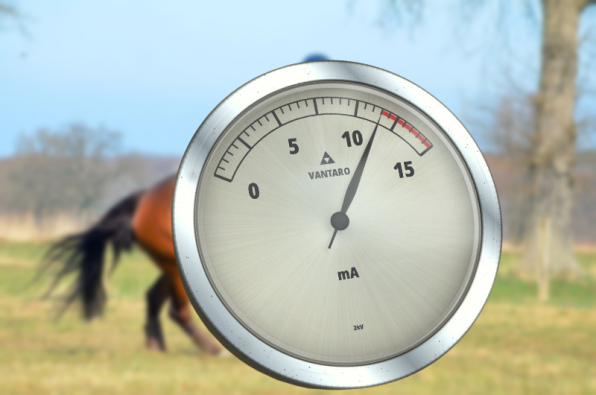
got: 11.5 mA
